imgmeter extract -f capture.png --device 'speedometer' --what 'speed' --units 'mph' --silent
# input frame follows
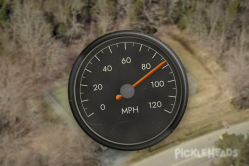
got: 87.5 mph
